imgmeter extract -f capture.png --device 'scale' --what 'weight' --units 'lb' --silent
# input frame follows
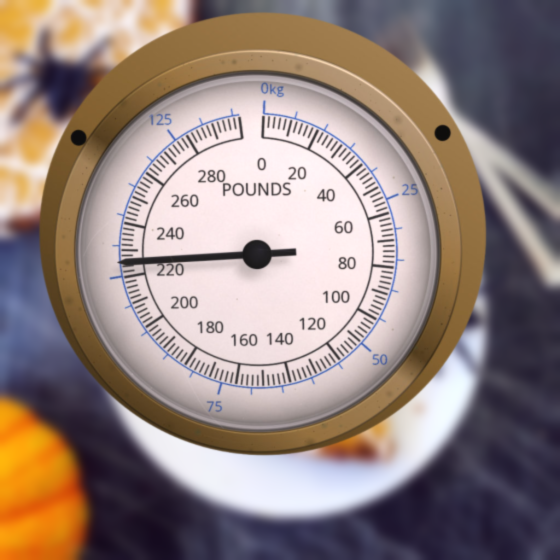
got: 226 lb
